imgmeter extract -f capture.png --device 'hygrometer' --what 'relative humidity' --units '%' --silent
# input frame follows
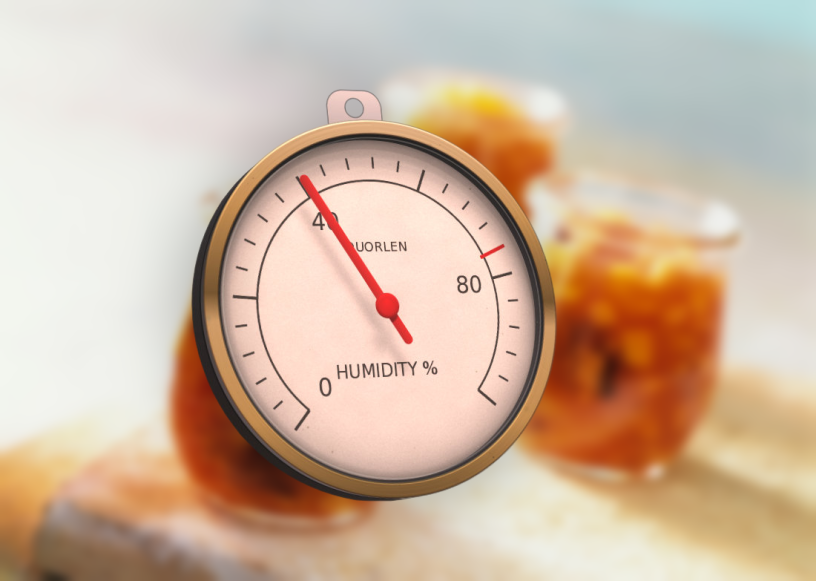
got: 40 %
